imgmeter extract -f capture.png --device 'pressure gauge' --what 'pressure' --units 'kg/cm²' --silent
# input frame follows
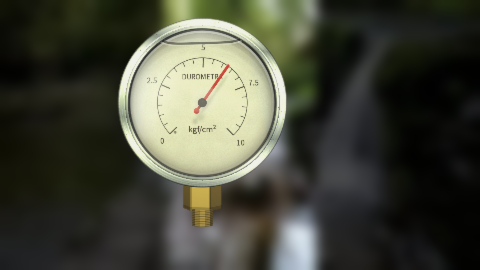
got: 6.25 kg/cm²
